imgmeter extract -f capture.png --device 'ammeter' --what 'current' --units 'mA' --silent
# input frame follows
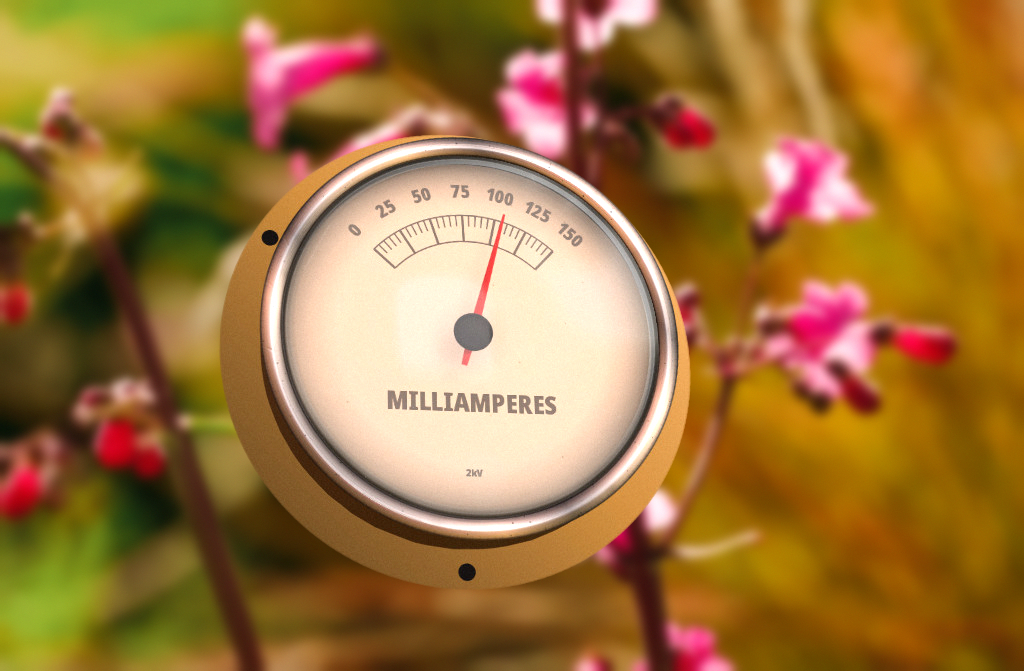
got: 105 mA
